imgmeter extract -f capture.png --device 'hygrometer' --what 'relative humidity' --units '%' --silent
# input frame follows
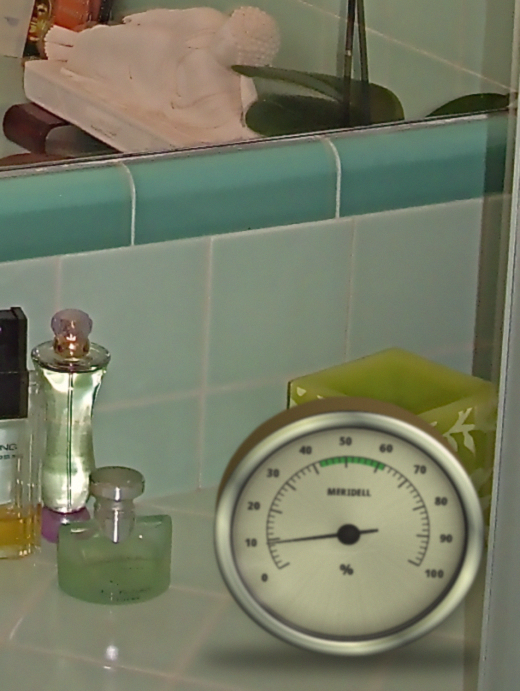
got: 10 %
